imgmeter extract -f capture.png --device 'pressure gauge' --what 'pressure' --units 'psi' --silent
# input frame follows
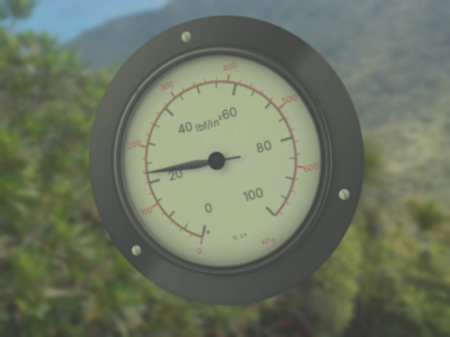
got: 22.5 psi
